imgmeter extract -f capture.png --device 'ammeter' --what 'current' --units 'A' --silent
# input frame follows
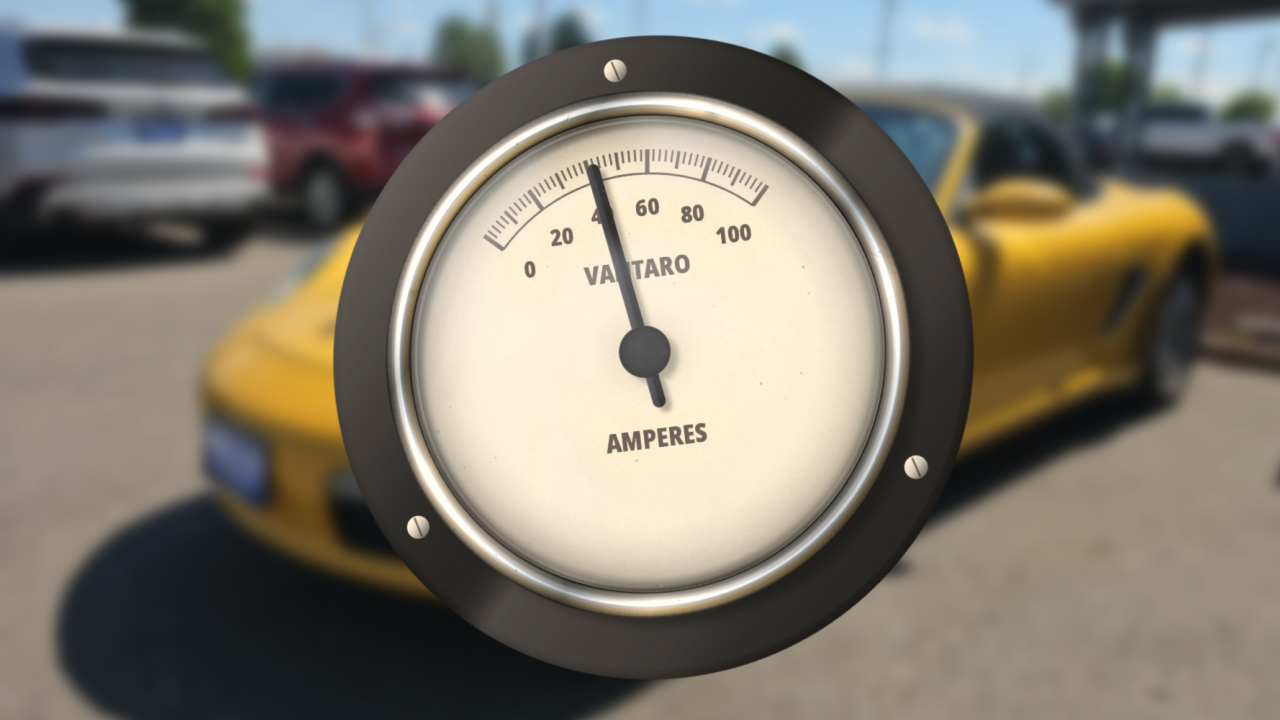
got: 42 A
